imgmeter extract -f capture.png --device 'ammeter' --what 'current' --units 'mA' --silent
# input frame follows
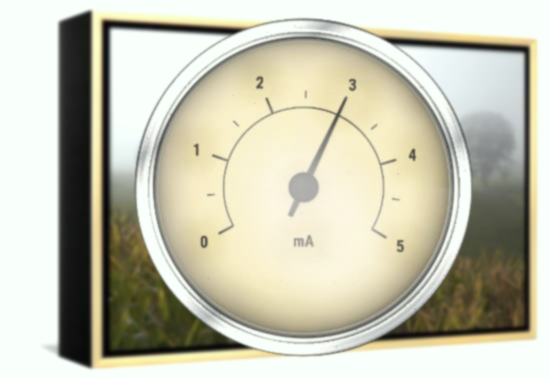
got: 3 mA
